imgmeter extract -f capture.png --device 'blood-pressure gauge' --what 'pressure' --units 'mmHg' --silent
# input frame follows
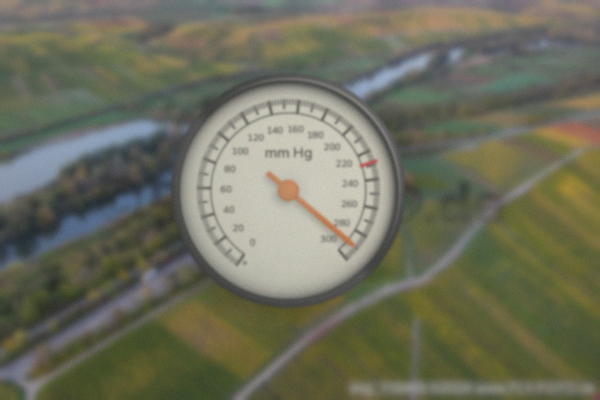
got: 290 mmHg
